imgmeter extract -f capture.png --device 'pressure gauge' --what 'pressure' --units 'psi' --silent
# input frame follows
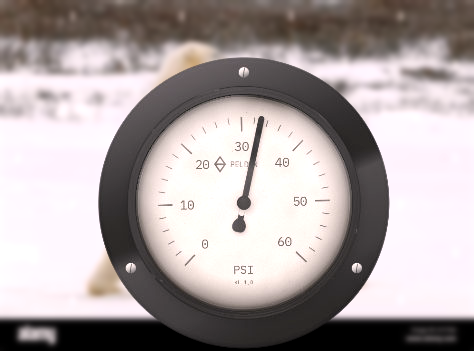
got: 33 psi
